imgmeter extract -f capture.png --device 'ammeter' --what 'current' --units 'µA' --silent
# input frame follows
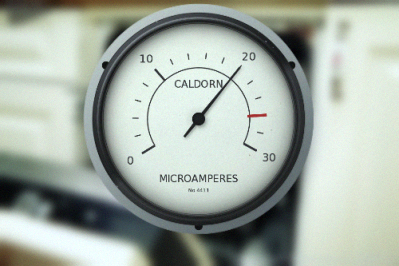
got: 20 µA
